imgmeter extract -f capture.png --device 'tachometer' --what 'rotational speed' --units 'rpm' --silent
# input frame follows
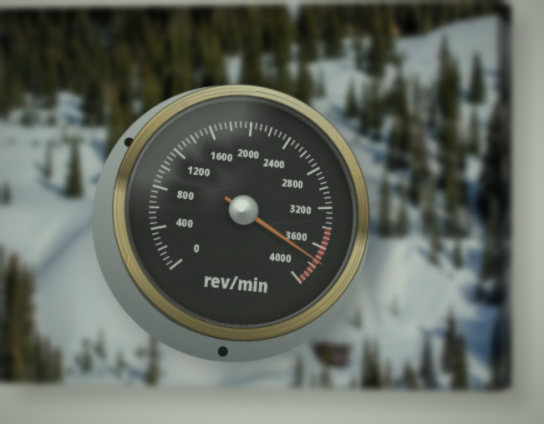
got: 3750 rpm
